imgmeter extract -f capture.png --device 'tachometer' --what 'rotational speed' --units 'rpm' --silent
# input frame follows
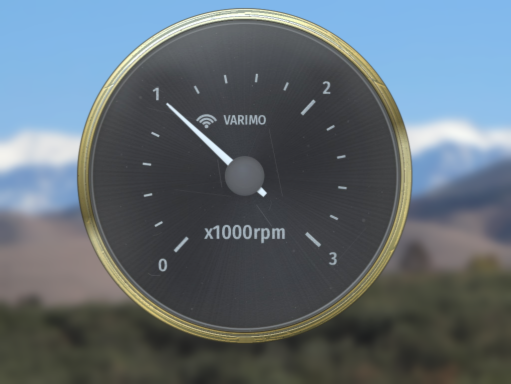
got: 1000 rpm
